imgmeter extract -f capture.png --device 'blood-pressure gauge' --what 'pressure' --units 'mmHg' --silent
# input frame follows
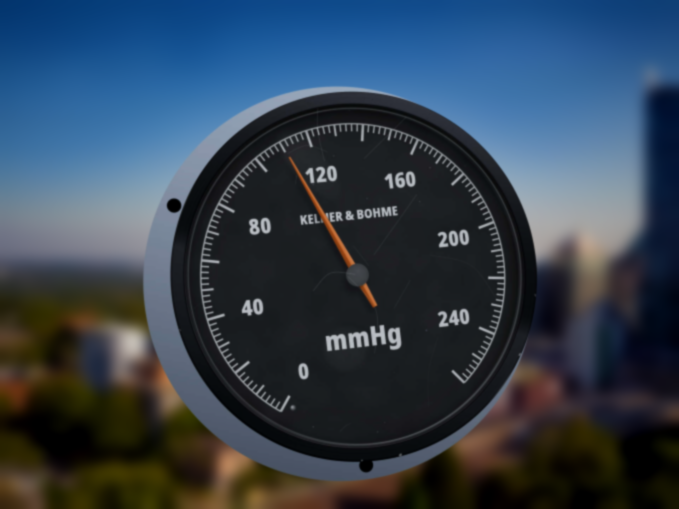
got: 110 mmHg
